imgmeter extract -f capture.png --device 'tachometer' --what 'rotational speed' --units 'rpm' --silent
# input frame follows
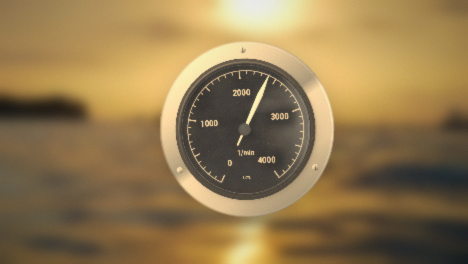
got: 2400 rpm
